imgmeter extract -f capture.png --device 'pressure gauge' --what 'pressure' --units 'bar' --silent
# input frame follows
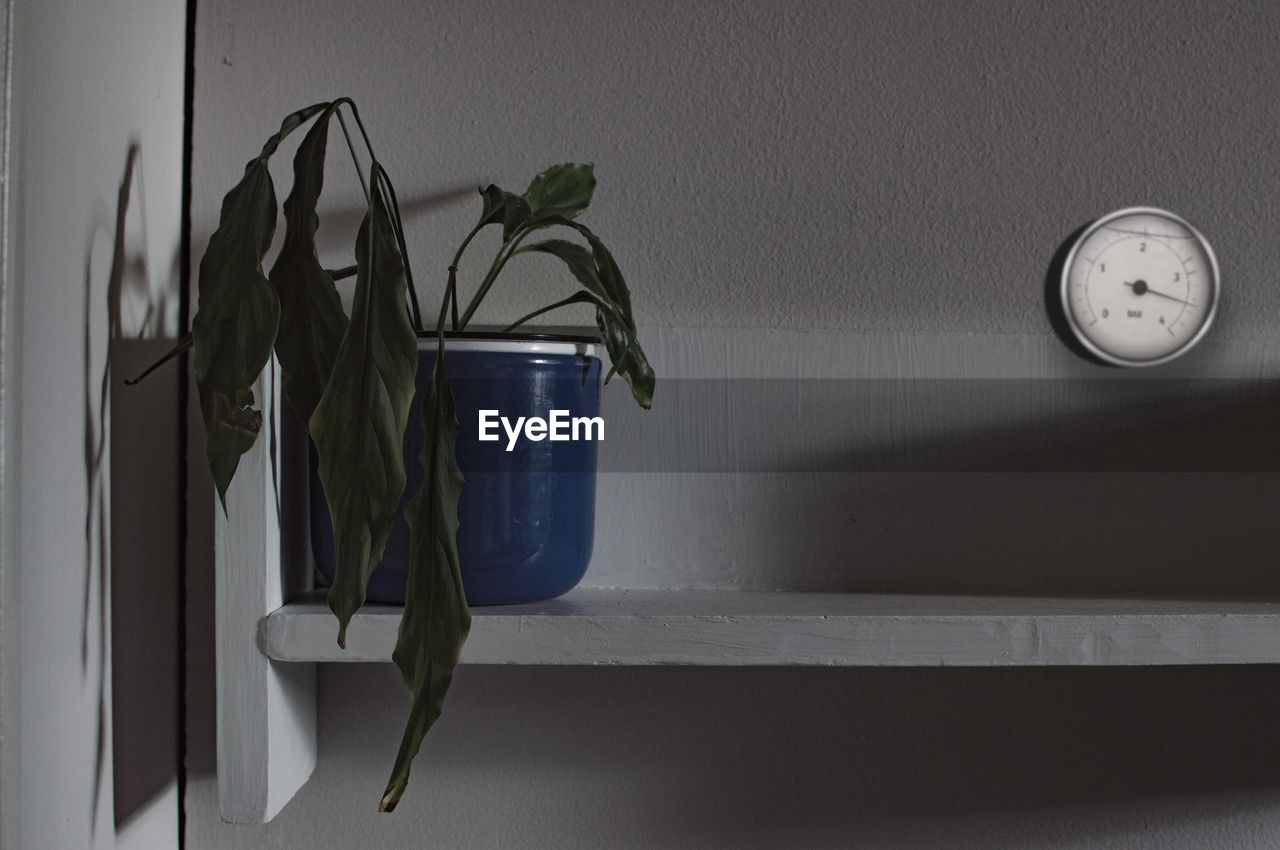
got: 3.5 bar
